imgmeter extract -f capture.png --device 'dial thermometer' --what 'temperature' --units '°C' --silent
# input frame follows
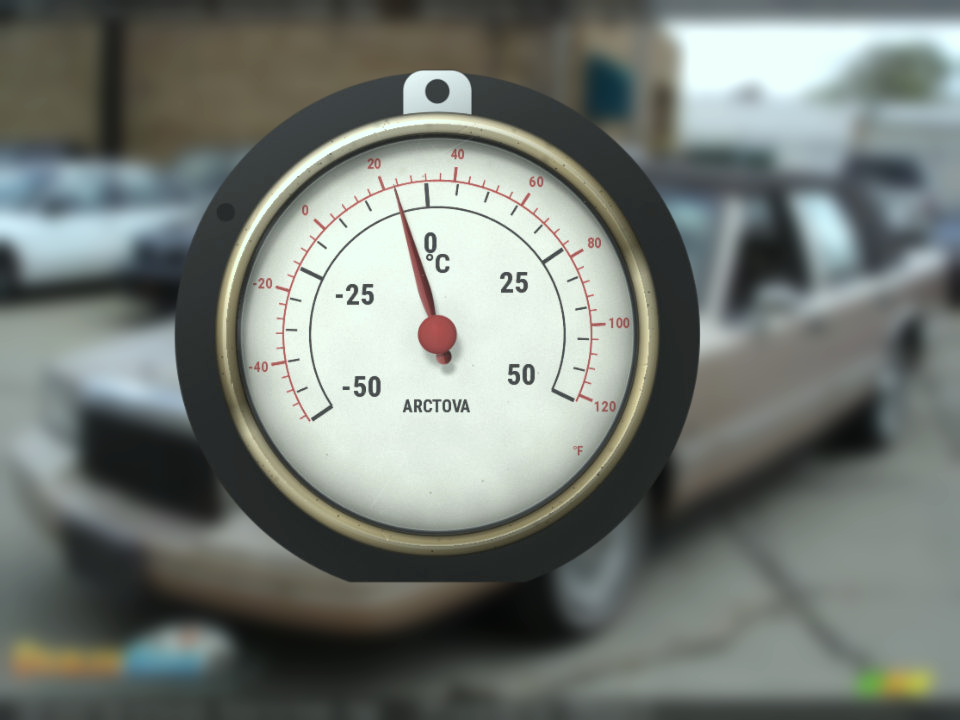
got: -5 °C
